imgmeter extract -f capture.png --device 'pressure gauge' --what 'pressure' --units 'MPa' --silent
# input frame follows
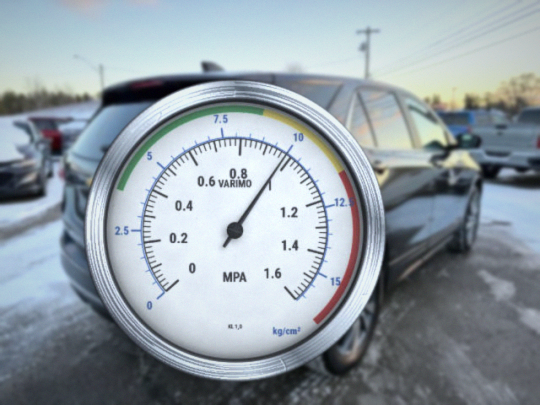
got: 0.98 MPa
